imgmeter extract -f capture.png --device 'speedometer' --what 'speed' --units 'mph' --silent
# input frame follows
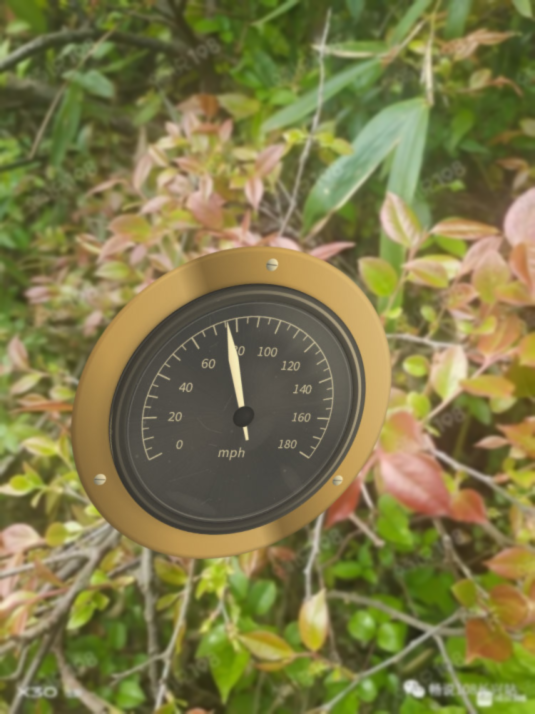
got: 75 mph
